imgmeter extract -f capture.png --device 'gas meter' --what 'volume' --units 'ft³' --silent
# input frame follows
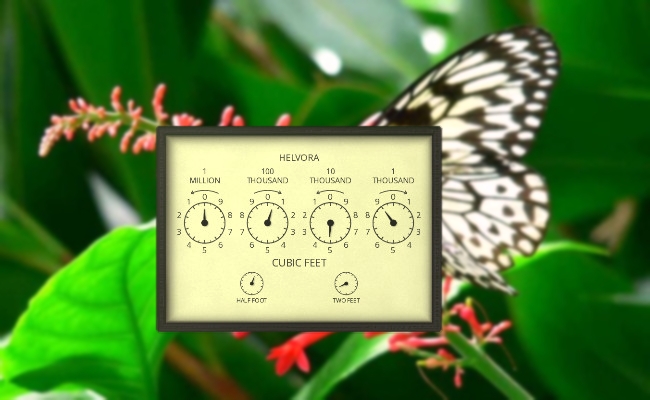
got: 4900 ft³
